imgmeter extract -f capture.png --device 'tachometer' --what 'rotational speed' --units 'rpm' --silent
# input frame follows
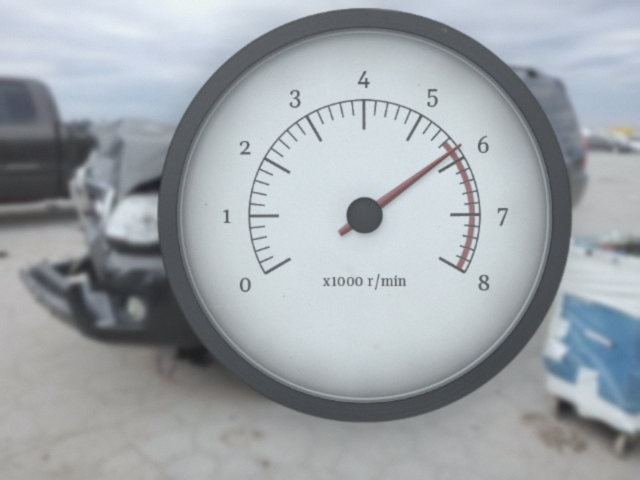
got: 5800 rpm
